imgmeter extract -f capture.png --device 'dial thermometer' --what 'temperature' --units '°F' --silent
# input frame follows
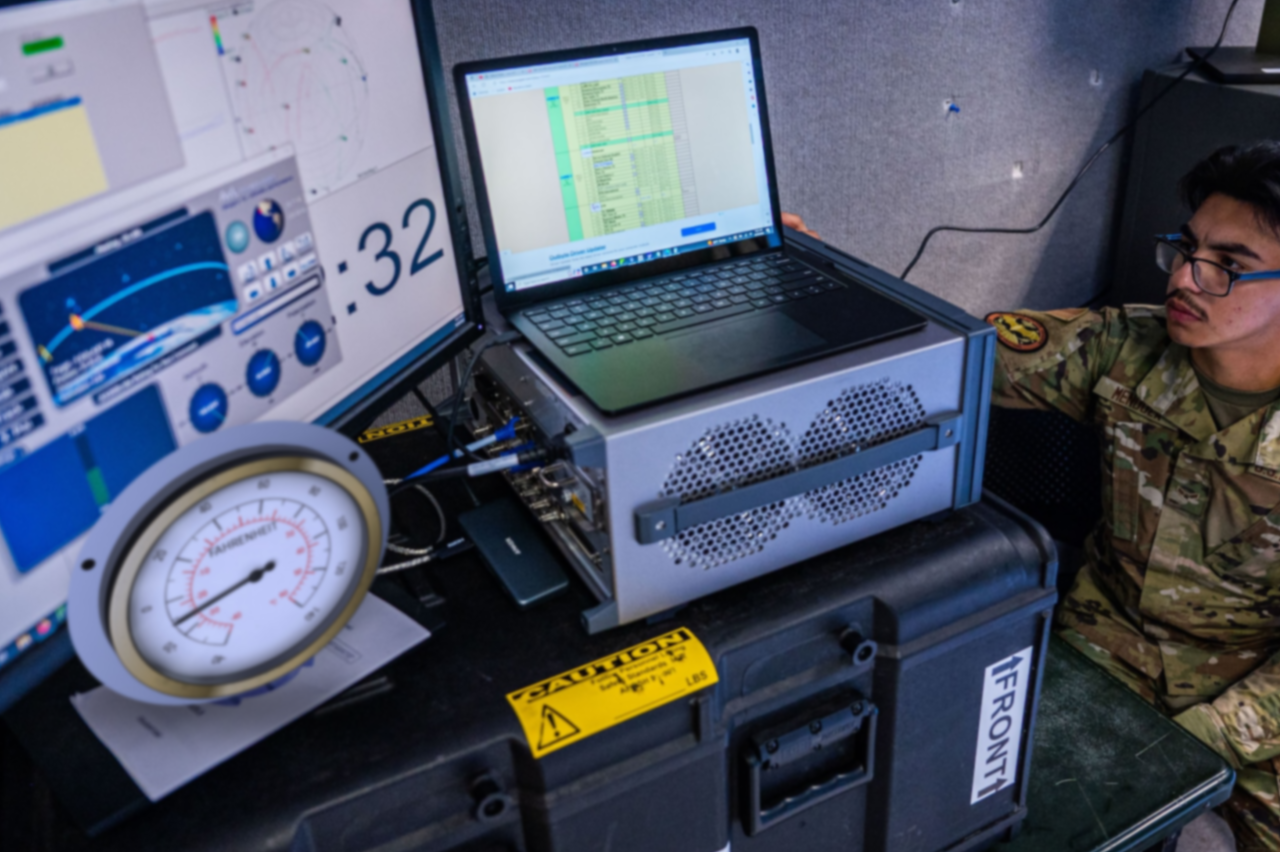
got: -10 °F
